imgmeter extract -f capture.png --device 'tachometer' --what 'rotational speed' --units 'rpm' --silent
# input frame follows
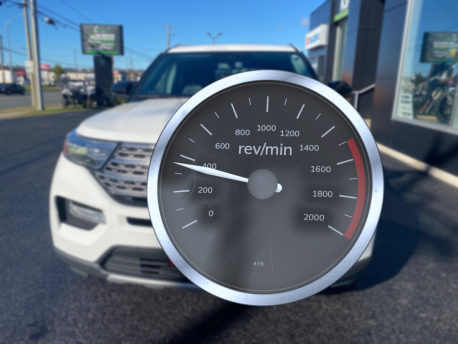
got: 350 rpm
